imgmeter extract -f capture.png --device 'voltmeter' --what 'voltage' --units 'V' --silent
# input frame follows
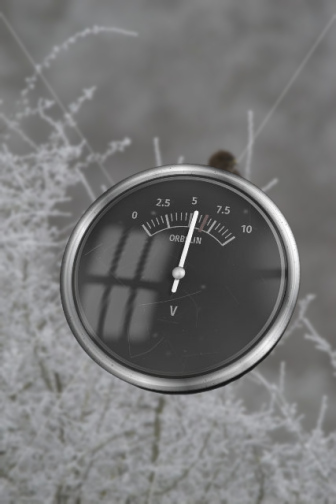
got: 5.5 V
